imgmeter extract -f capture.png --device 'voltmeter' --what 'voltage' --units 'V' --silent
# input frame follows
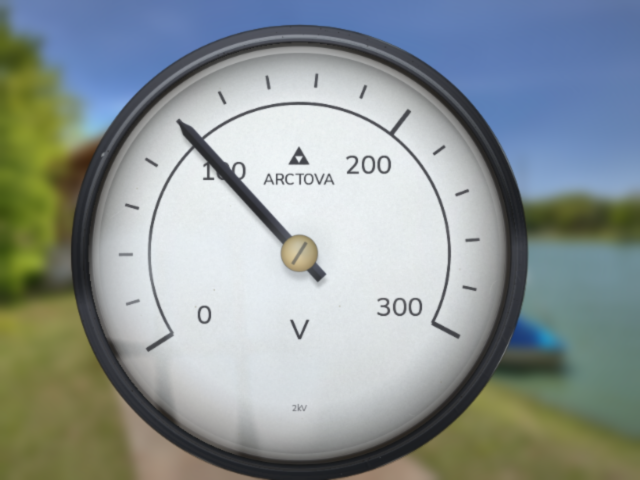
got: 100 V
